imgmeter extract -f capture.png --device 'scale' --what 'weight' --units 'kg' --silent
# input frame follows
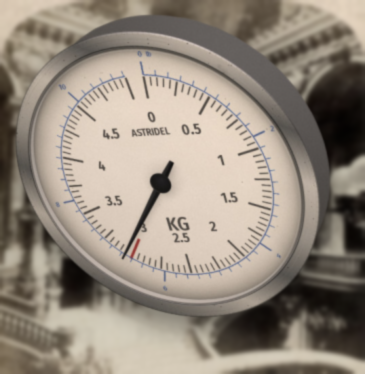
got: 3.05 kg
